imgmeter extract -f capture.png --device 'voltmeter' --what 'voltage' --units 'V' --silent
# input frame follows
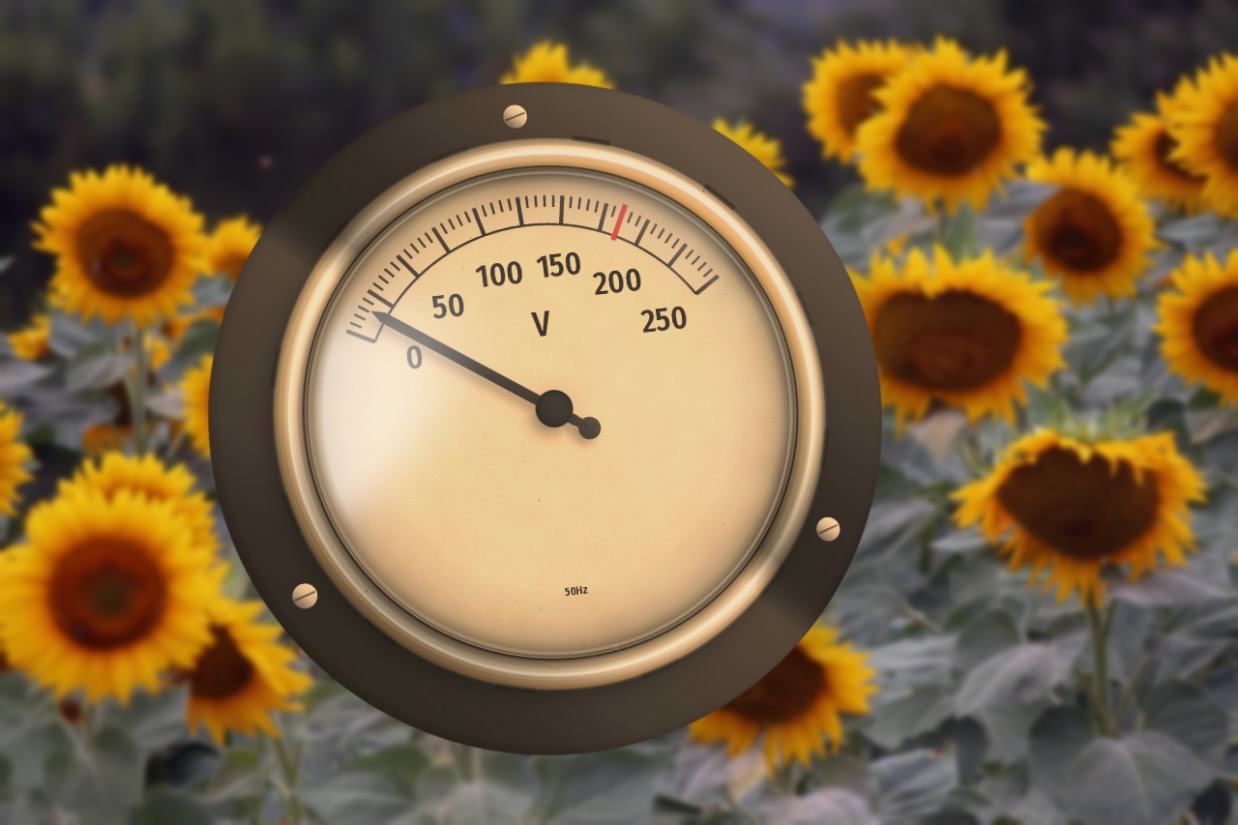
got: 15 V
